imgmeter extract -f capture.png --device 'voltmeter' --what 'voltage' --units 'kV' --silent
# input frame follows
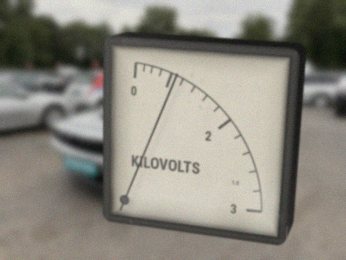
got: 1.1 kV
